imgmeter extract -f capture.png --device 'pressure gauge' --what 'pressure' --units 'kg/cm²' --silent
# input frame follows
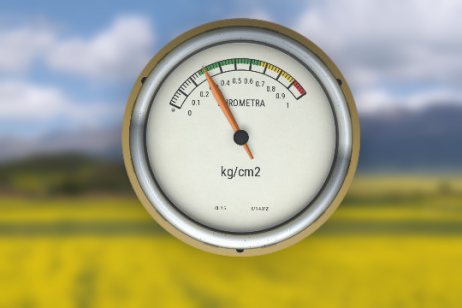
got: 0.3 kg/cm²
